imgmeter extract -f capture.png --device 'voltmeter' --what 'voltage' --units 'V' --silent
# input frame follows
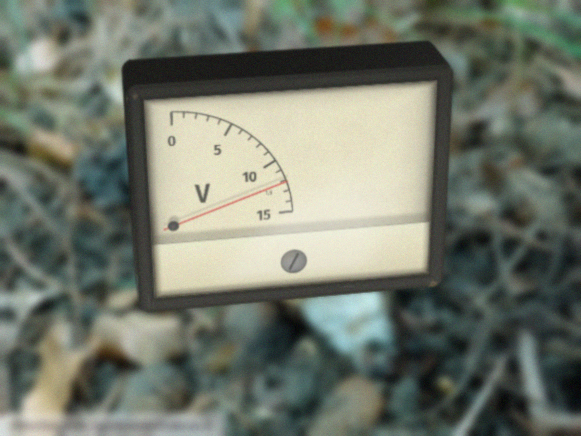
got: 12 V
